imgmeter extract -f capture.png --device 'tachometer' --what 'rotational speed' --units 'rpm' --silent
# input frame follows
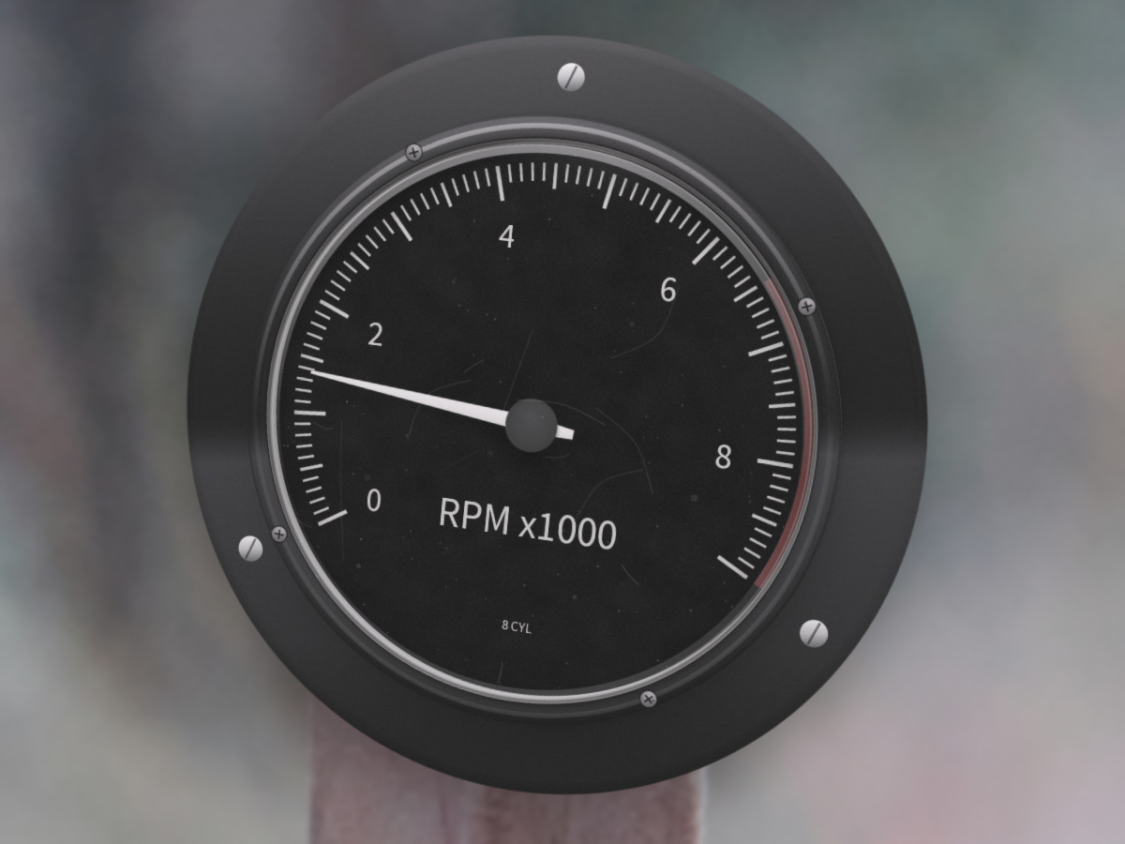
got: 1400 rpm
